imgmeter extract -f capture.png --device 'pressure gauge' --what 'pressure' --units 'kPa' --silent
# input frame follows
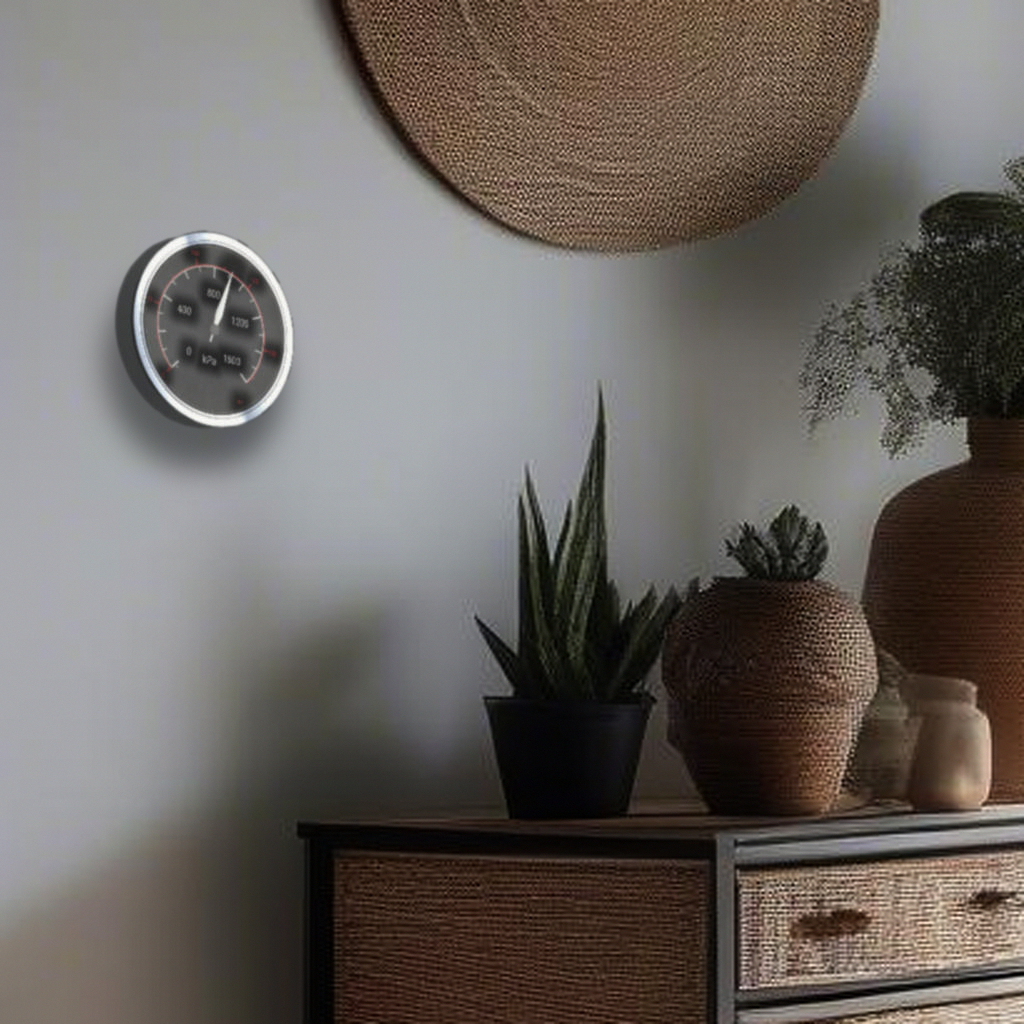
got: 900 kPa
